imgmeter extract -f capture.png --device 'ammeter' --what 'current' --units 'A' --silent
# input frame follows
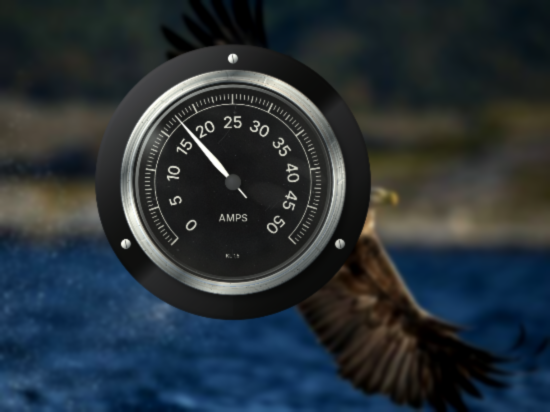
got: 17.5 A
